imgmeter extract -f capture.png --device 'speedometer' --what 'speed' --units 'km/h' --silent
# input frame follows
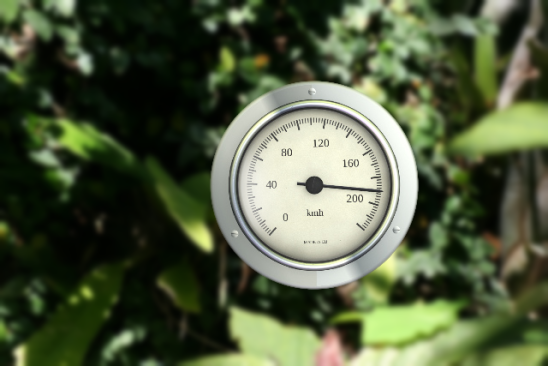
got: 190 km/h
